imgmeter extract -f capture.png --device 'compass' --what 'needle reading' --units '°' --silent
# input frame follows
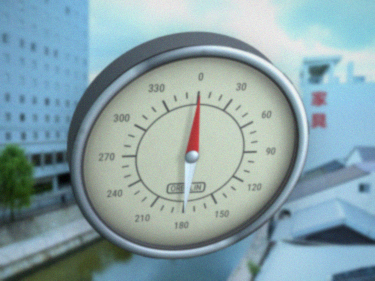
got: 0 °
